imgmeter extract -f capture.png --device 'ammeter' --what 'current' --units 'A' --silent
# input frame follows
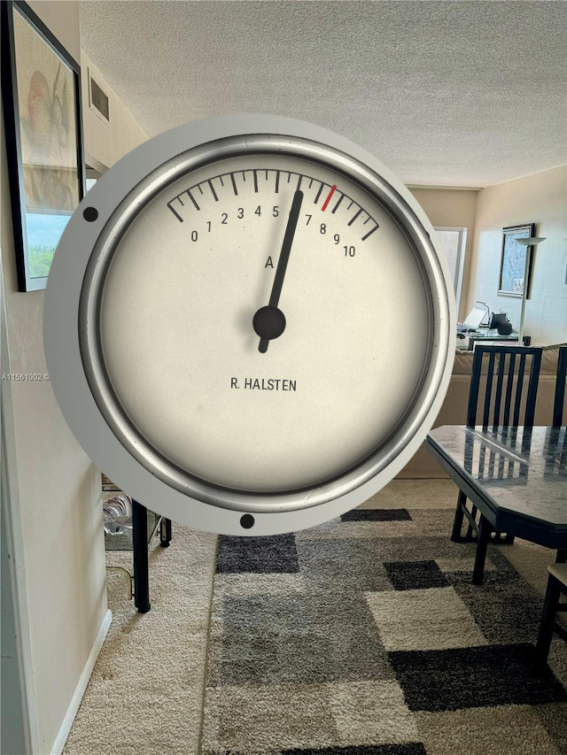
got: 6 A
